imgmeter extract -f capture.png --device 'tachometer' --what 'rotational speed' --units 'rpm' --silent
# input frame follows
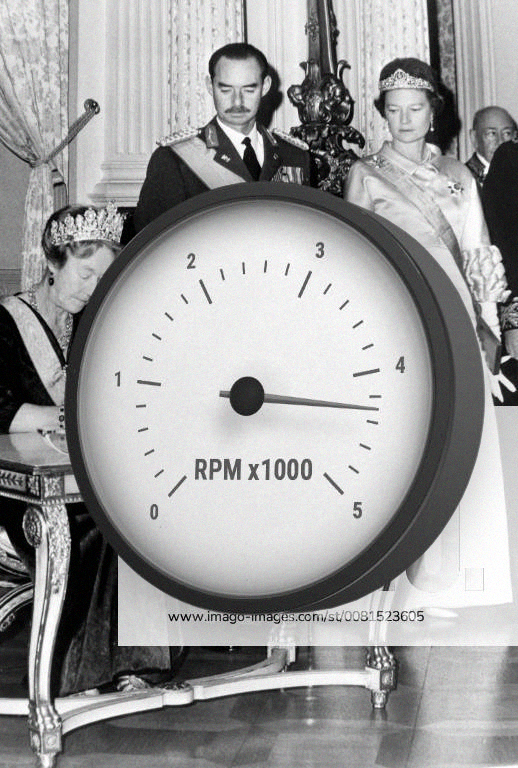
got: 4300 rpm
